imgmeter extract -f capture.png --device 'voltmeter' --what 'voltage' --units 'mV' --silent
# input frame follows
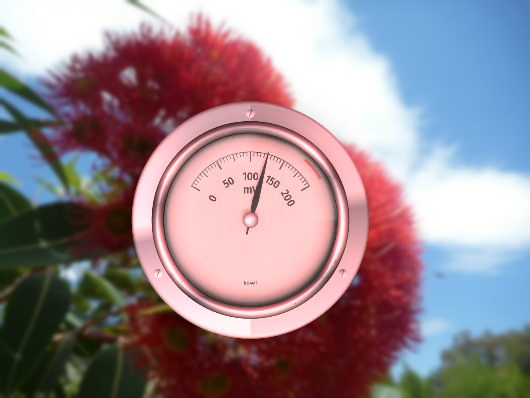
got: 125 mV
